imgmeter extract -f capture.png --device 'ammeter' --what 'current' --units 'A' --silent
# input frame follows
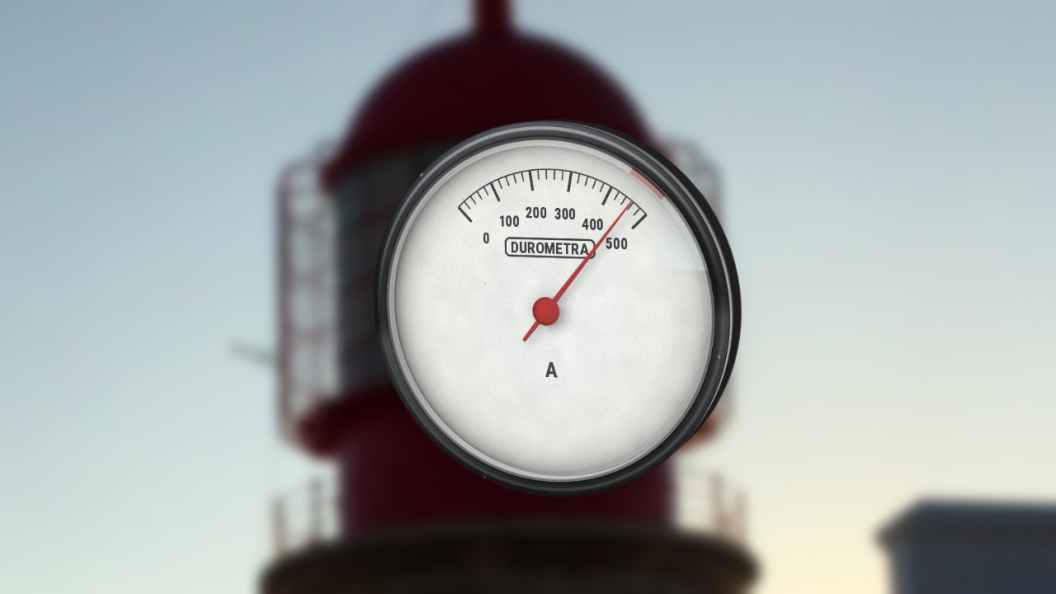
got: 460 A
